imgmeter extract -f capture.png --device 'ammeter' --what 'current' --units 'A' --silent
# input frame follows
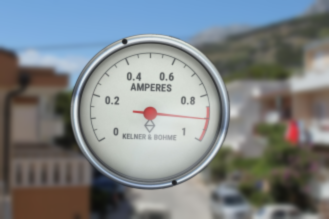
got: 0.9 A
